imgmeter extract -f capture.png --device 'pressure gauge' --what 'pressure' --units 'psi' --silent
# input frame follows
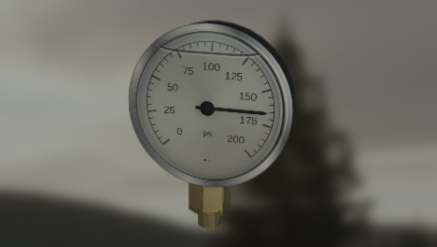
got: 165 psi
